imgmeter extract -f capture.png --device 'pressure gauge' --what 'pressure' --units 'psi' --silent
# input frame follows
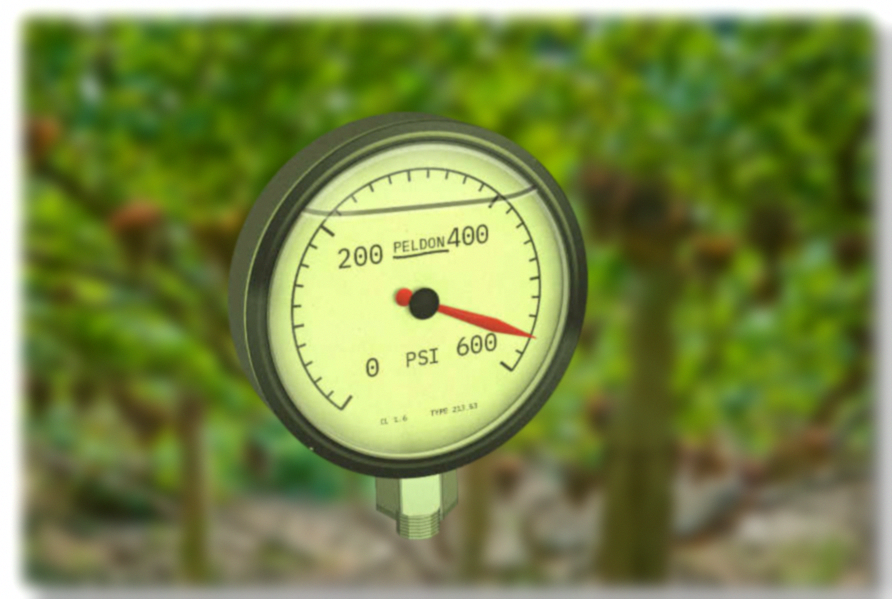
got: 560 psi
